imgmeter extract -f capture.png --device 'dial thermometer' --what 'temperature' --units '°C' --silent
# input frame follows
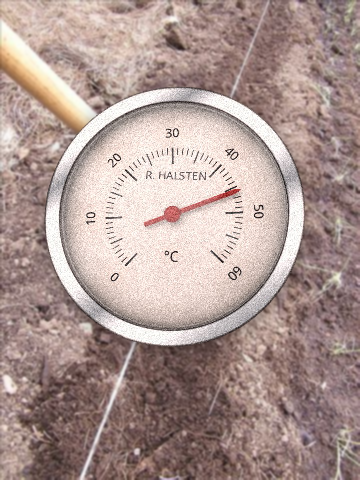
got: 46 °C
